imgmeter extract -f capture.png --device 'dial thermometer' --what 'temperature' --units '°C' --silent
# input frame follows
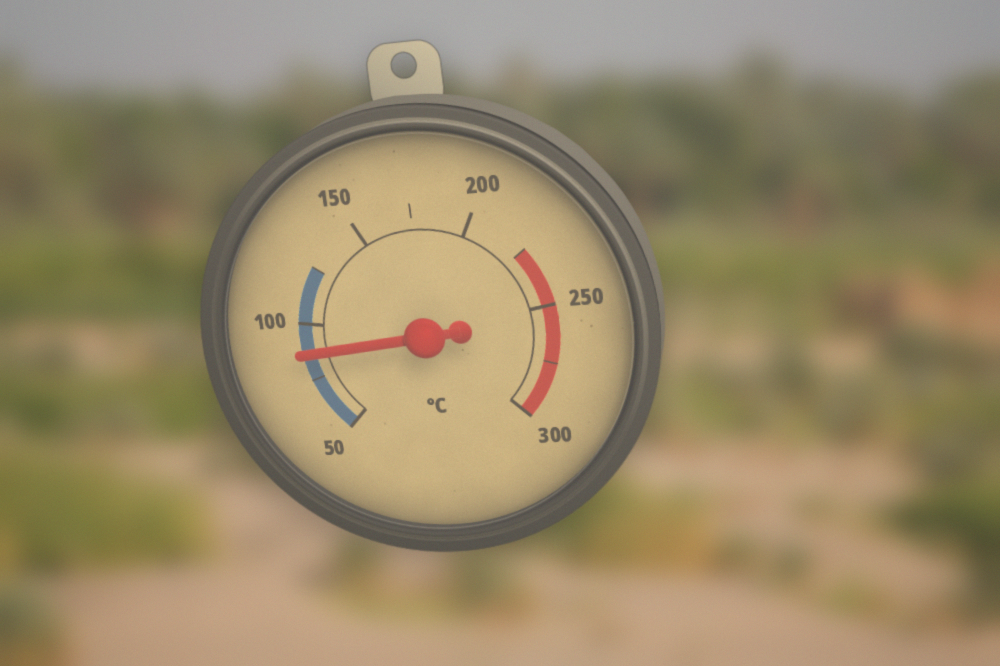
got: 87.5 °C
